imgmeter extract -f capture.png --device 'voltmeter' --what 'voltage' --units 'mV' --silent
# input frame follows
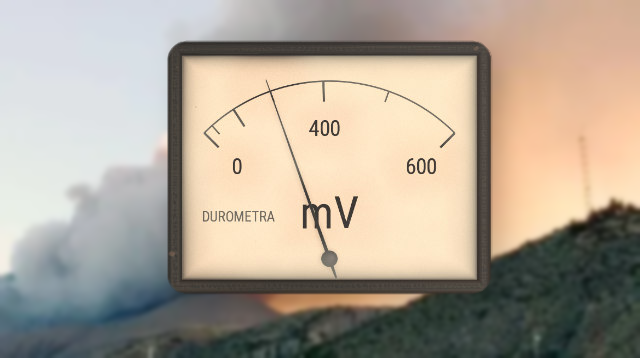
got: 300 mV
